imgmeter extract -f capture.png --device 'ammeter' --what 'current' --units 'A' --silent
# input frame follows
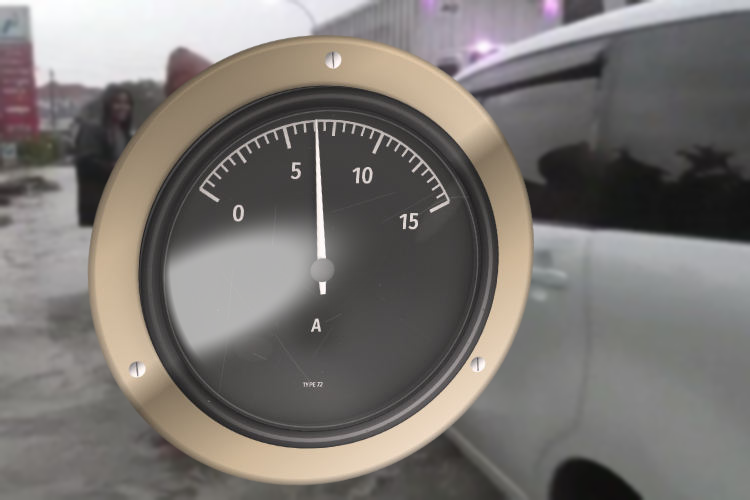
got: 6.5 A
